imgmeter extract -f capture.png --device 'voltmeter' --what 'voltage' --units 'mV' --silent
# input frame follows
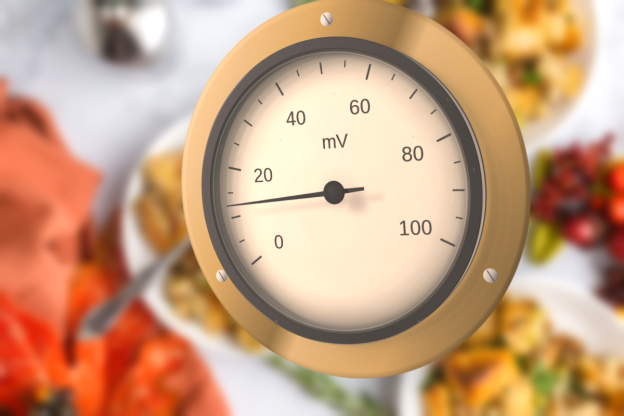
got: 12.5 mV
